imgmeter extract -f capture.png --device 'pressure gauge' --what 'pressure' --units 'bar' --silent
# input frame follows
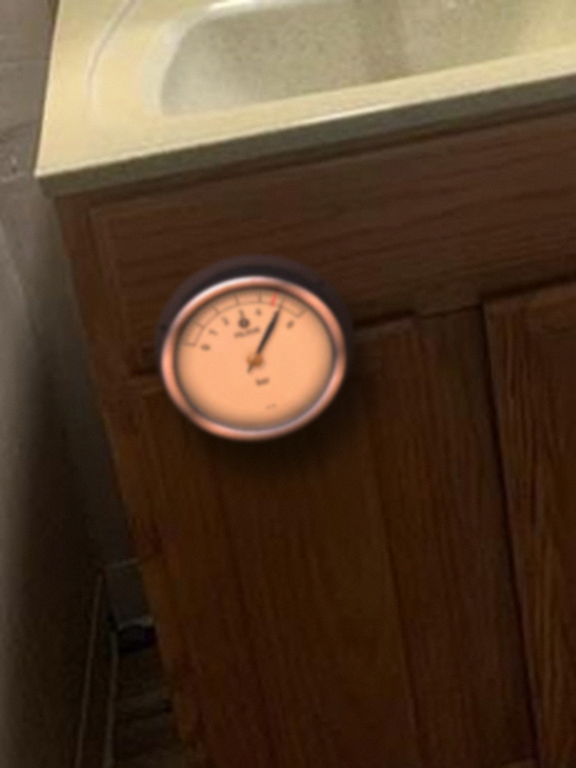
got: 5 bar
